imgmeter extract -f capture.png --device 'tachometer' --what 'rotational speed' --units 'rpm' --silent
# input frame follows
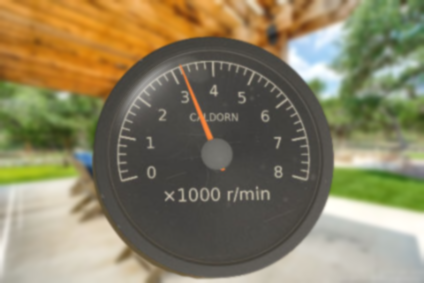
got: 3200 rpm
